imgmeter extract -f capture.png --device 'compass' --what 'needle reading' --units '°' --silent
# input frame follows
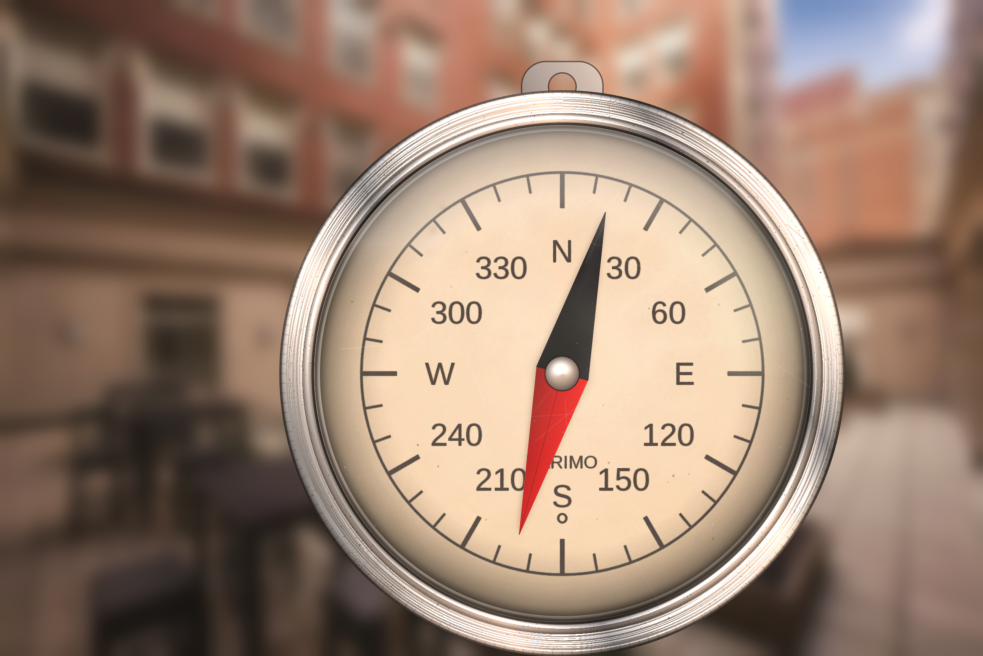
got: 195 °
